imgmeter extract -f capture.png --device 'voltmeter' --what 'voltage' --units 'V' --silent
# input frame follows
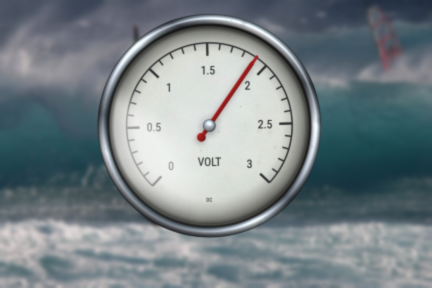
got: 1.9 V
